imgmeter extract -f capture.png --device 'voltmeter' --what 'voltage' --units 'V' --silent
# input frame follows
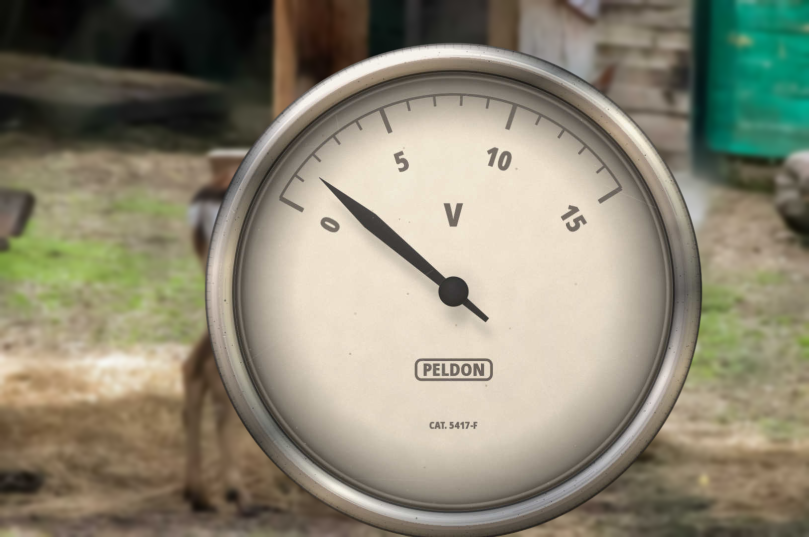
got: 1.5 V
